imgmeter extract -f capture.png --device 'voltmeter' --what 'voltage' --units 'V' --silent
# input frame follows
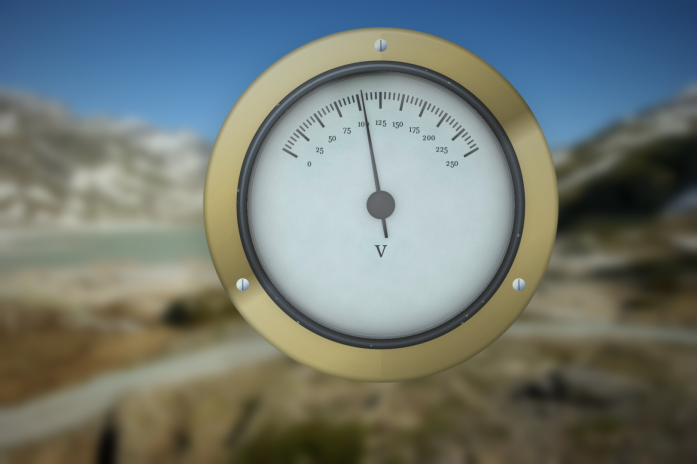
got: 105 V
